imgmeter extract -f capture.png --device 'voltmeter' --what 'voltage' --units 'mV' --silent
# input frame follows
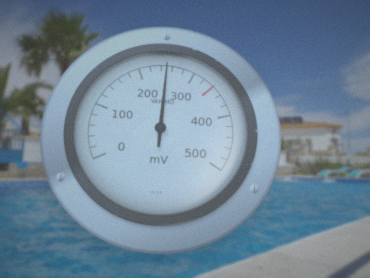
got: 250 mV
